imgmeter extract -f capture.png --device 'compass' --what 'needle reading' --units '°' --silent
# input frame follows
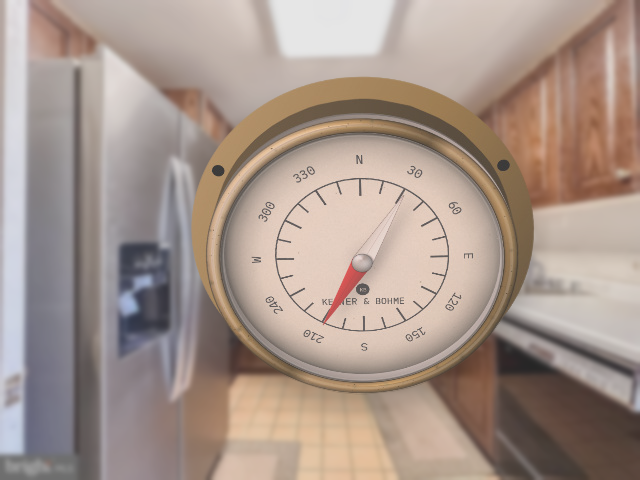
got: 210 °
